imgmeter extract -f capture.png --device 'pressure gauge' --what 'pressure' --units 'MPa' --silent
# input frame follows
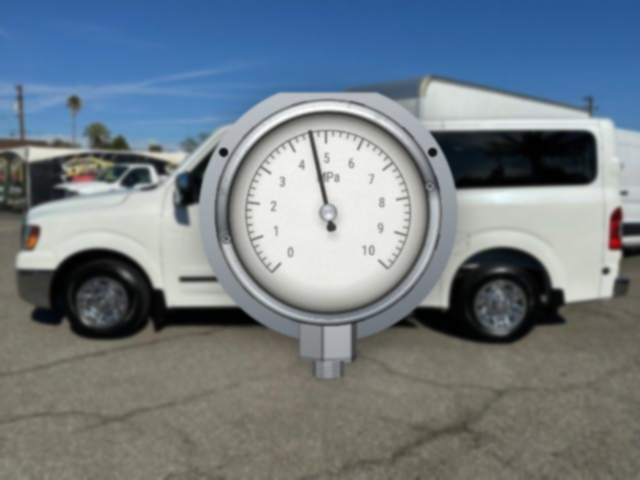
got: 4.6 MPa
